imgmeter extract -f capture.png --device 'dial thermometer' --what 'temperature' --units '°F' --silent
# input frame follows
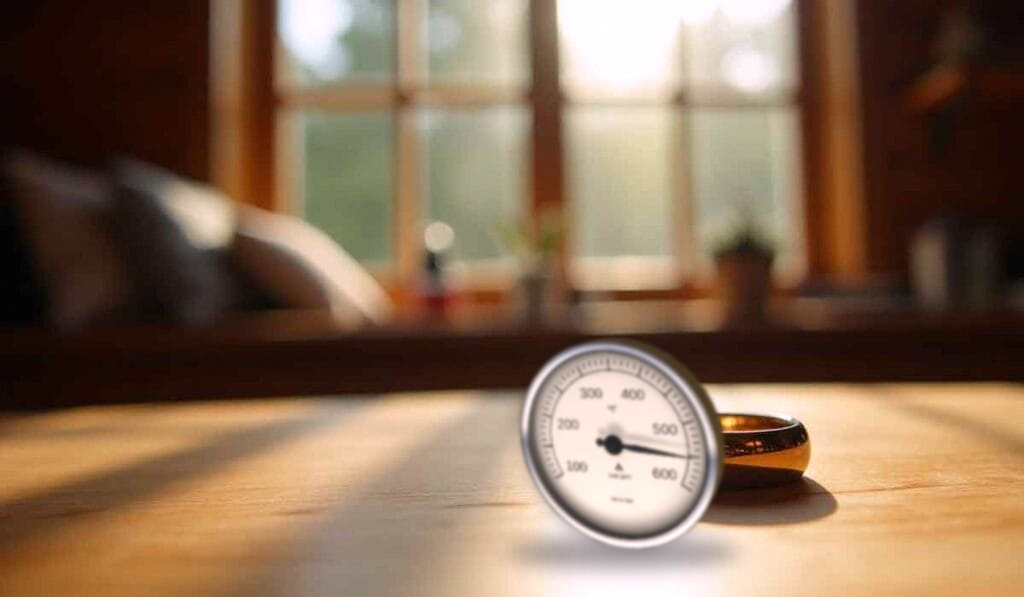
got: 550 °F
